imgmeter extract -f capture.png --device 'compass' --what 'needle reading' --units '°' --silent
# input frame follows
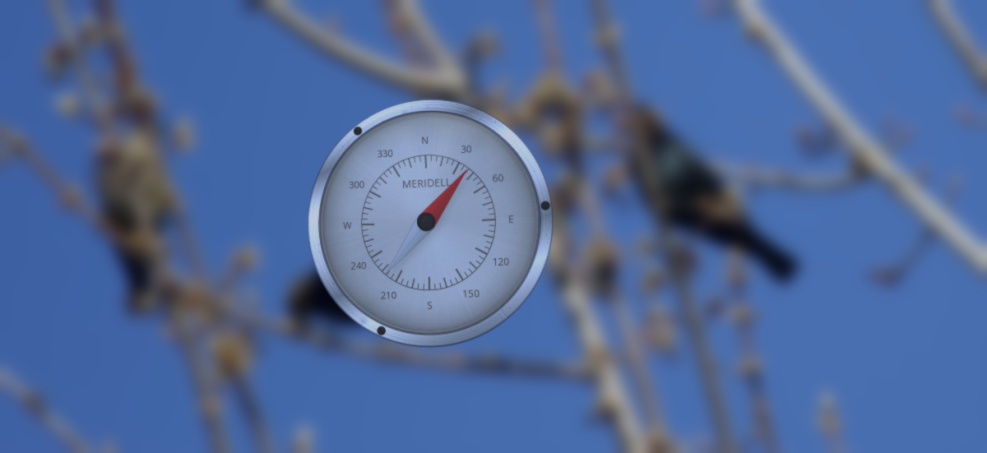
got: 40 °
